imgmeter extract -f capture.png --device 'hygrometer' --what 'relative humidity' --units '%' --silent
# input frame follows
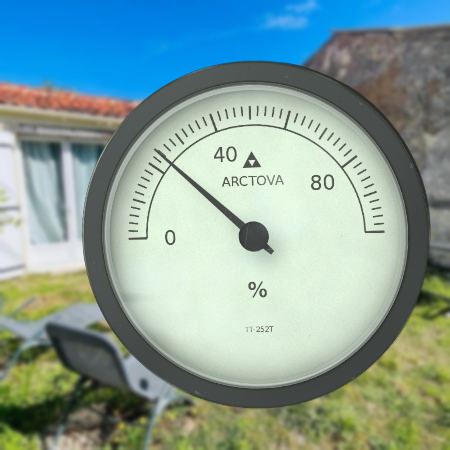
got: 24 %
